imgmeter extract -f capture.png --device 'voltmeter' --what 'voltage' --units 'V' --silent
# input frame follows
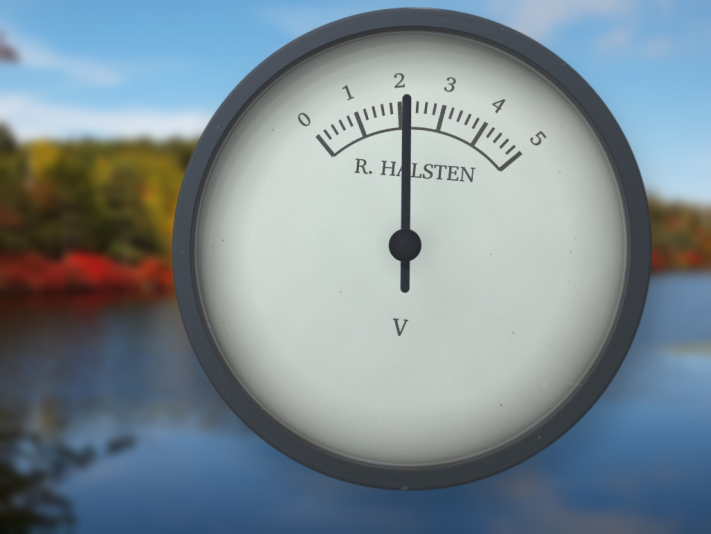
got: 2.2 V
